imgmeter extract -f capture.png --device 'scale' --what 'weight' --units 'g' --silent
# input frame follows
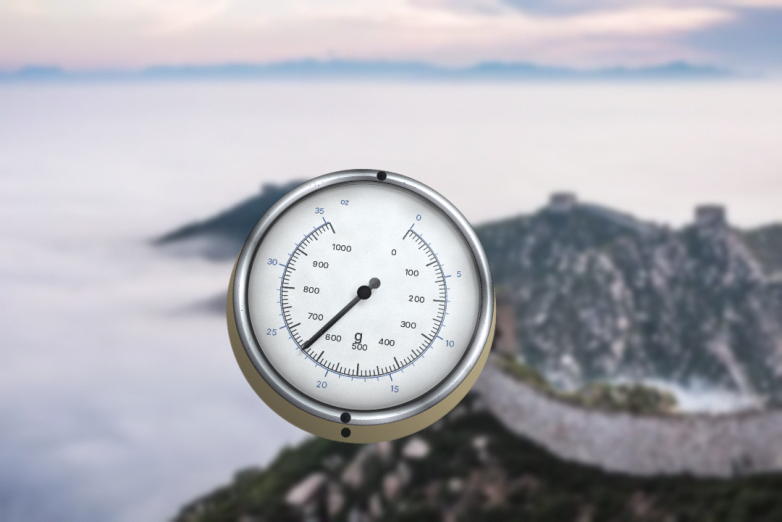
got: 640 g
